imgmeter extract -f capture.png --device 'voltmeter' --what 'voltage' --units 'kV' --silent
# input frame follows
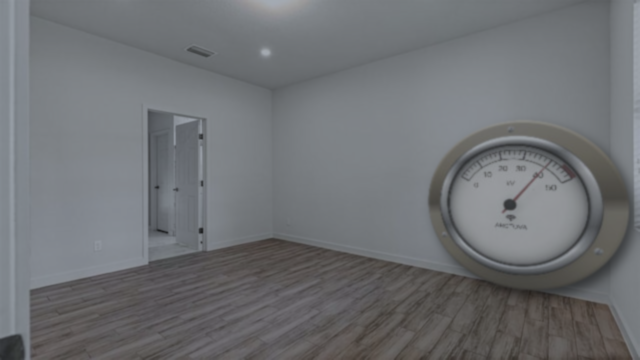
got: 40 kV
